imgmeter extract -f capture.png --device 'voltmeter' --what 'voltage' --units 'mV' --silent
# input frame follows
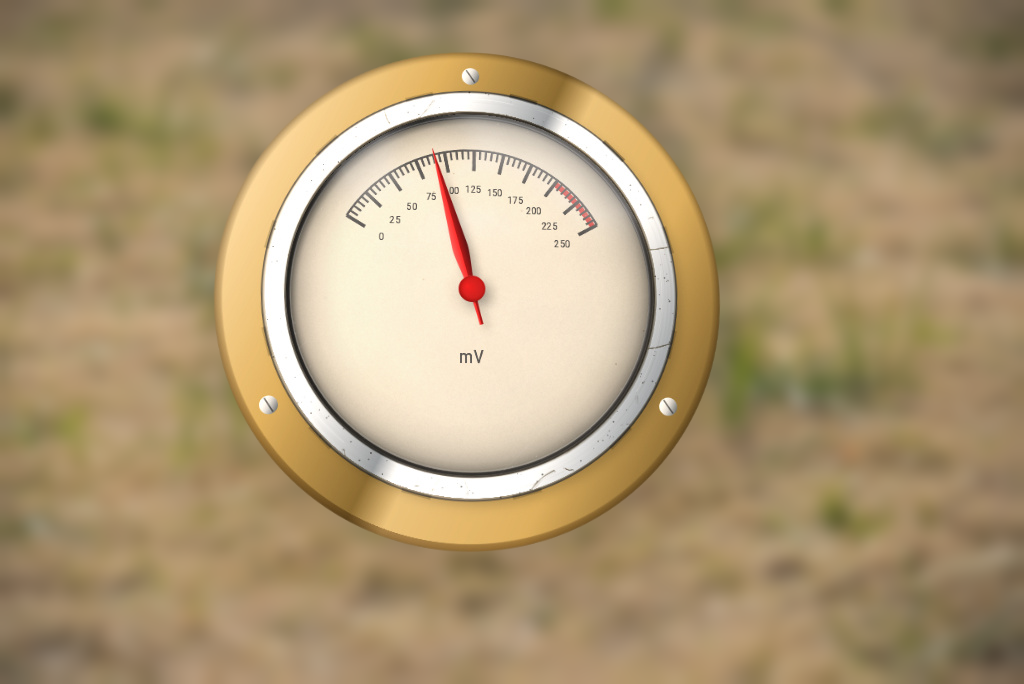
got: 90 mV
